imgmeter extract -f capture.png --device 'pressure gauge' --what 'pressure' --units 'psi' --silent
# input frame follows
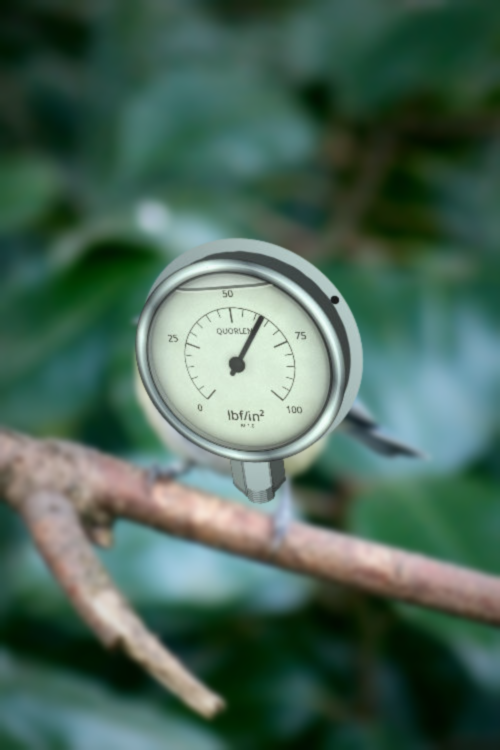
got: 62.5 psi
